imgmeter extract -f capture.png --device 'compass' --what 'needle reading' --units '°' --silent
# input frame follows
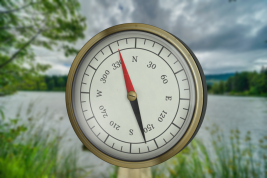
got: 340 °
